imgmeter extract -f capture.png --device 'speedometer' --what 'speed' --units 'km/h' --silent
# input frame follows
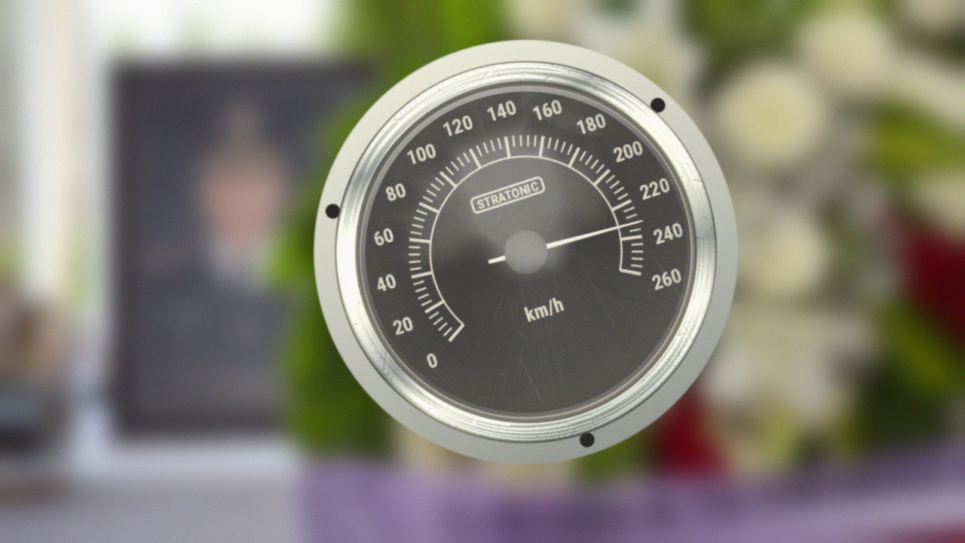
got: 232 km/h
